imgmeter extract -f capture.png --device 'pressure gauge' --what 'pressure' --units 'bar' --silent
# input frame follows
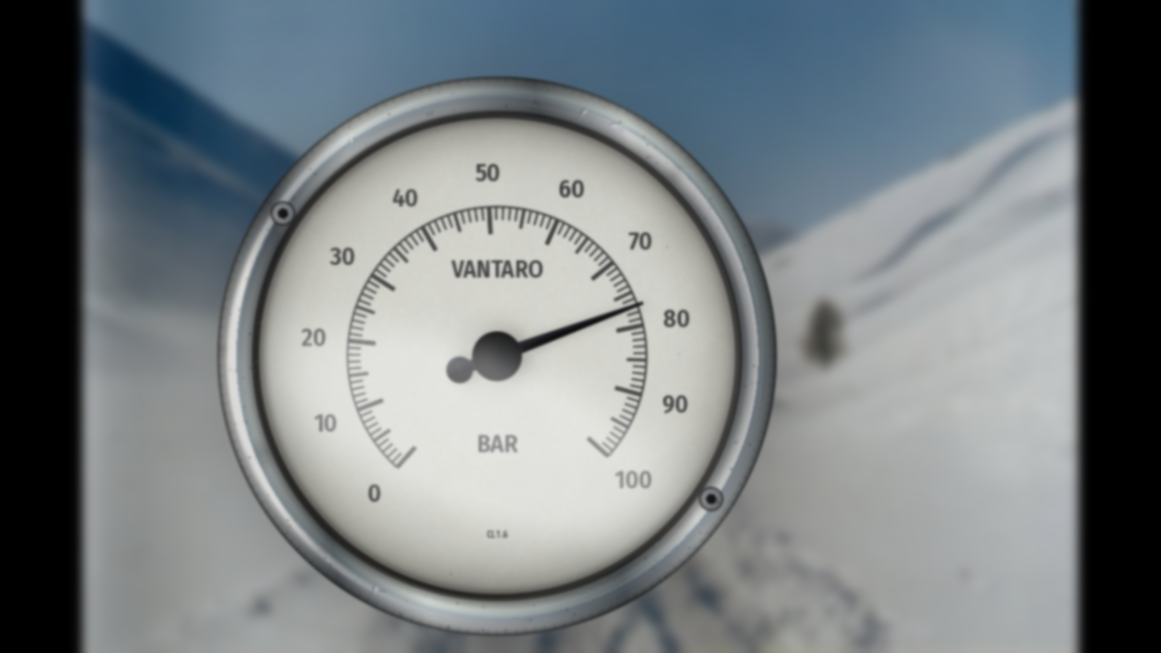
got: 77 bar
